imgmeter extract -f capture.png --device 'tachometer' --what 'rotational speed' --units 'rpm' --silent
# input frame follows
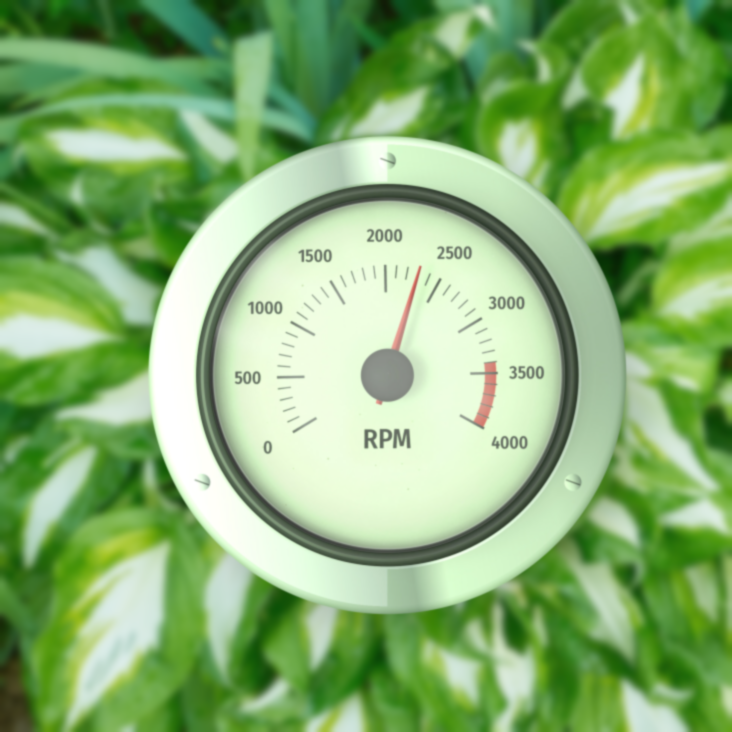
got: 2300 rpm
